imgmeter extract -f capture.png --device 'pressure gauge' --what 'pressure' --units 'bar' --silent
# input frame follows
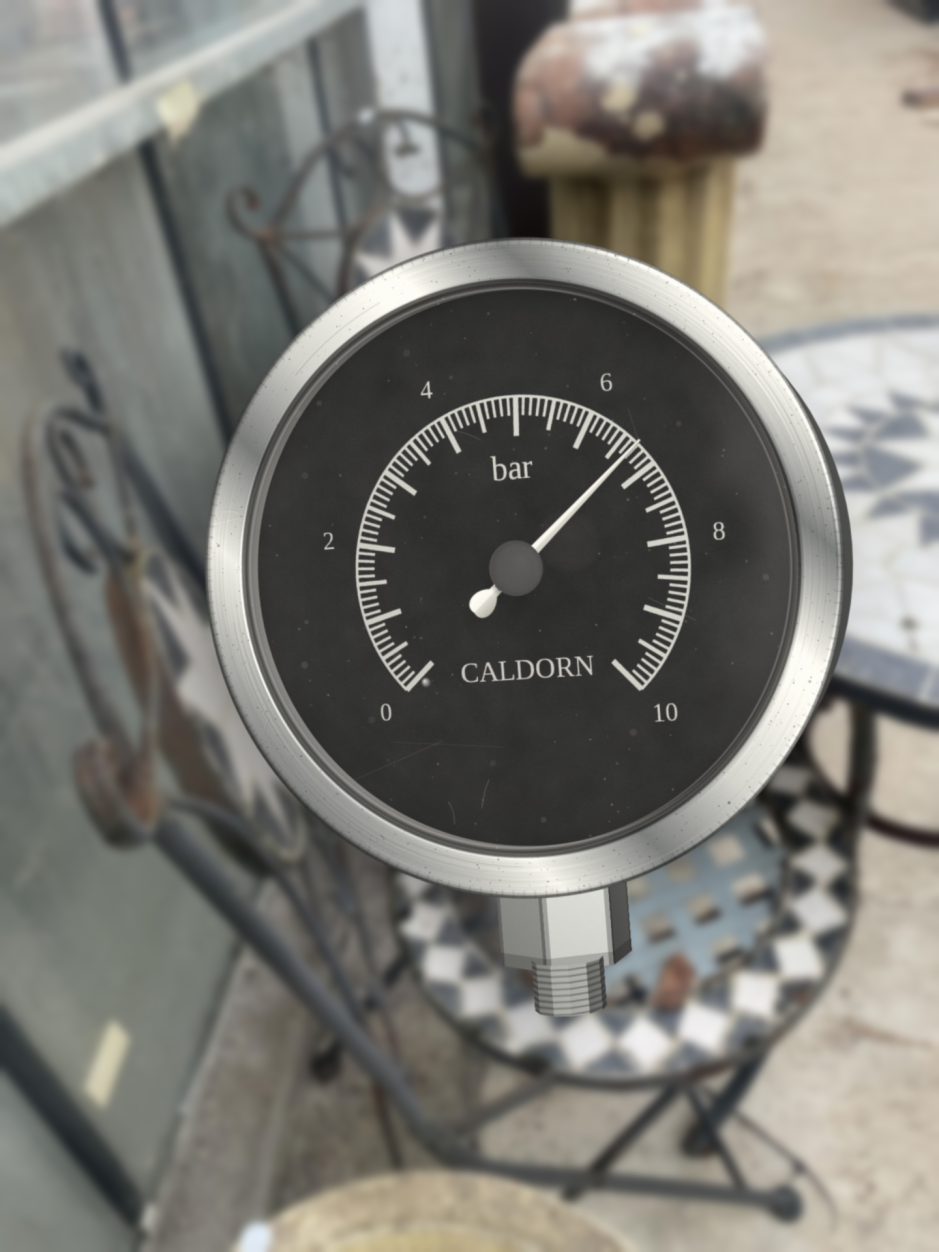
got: 6.7 bar
